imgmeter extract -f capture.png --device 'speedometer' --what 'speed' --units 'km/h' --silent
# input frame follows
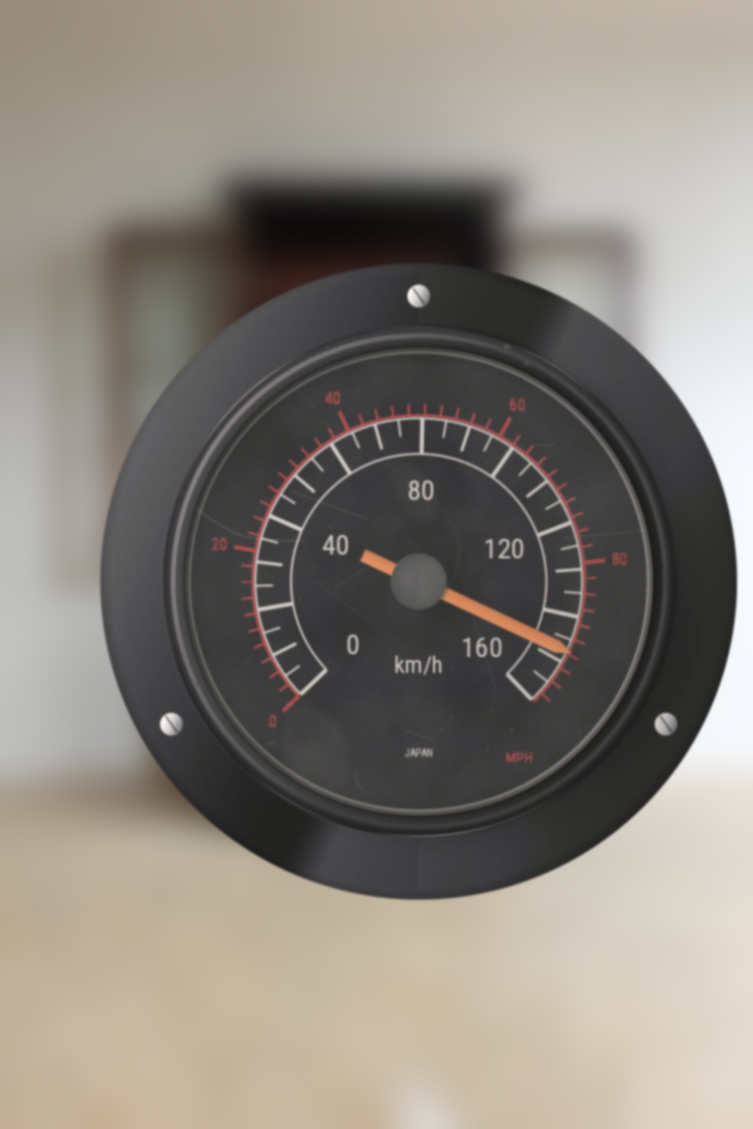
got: 147.5 km/h
